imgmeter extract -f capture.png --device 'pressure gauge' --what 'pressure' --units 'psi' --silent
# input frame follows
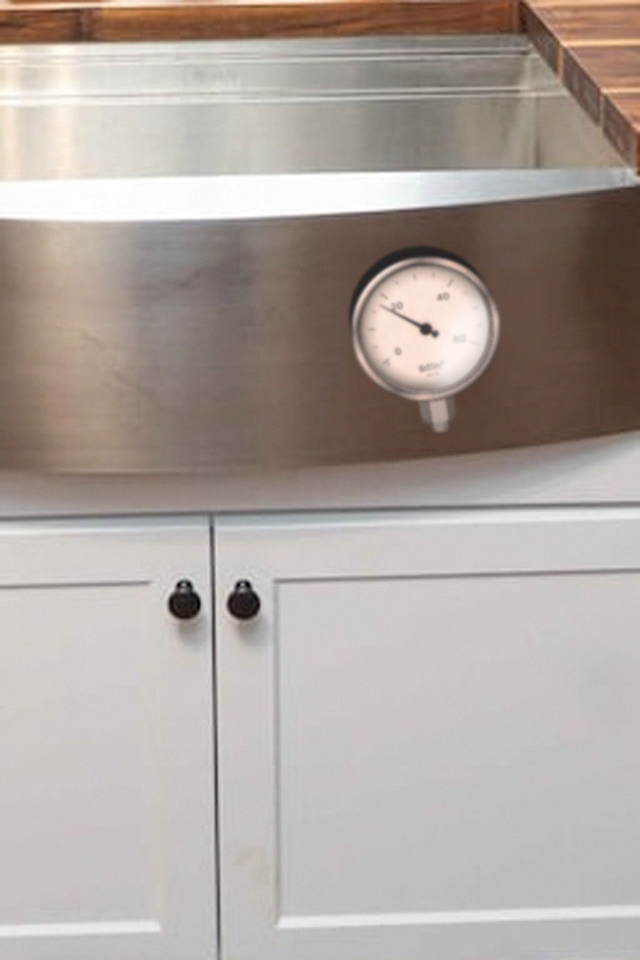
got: 17.5 psi
